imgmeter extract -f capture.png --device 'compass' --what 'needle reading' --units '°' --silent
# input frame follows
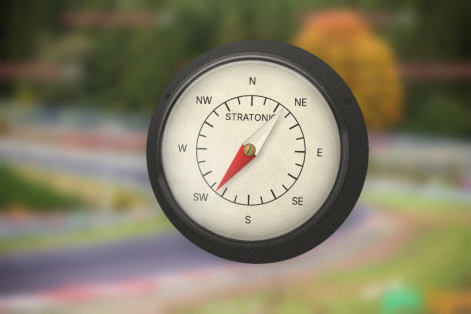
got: 217.5 °
